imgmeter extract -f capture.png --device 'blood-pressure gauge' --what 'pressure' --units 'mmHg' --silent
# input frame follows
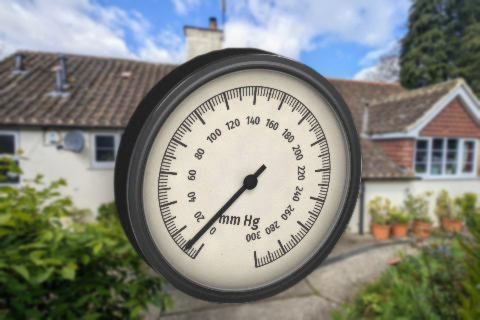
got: 10 mmHg
